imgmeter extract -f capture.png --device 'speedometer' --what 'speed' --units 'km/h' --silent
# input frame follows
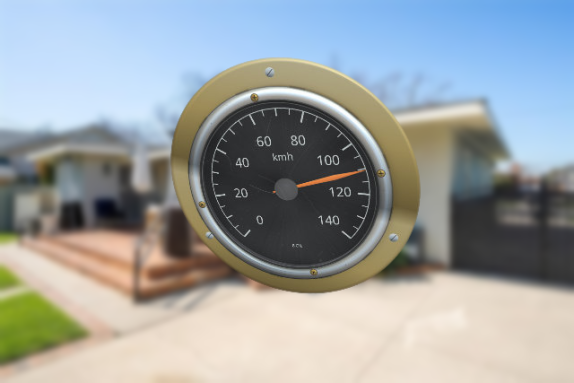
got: 110 km/h
